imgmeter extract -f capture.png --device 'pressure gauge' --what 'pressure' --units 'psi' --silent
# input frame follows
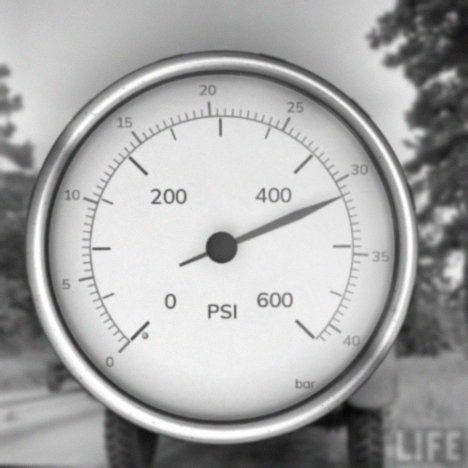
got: 450 psi
